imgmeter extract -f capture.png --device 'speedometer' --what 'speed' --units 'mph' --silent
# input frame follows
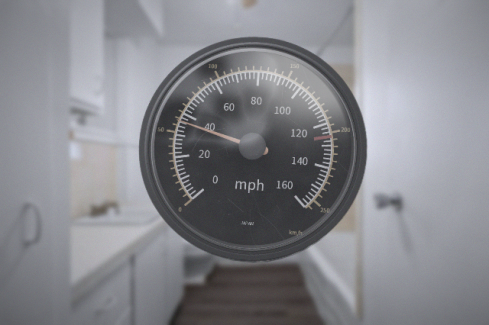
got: 36 mph
